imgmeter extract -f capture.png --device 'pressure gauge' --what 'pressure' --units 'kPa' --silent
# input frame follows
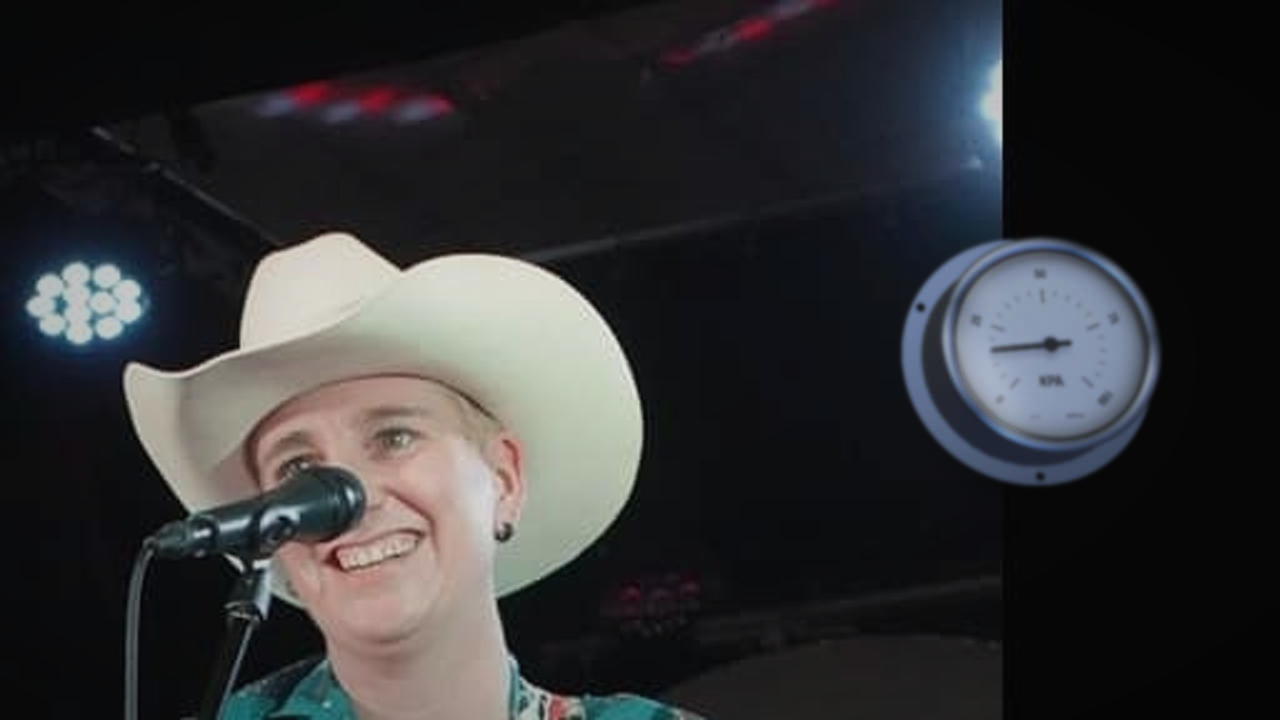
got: 15 kPa
